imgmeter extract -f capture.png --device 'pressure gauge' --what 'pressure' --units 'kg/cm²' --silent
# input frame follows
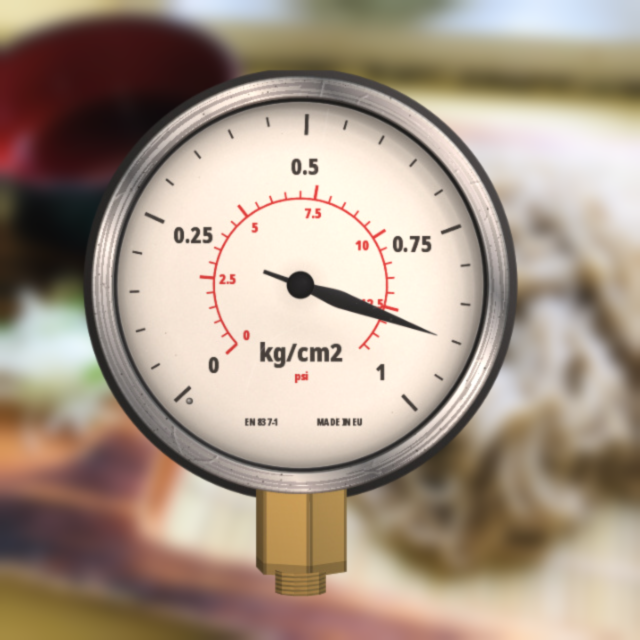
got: 0.9 kg/cm²
